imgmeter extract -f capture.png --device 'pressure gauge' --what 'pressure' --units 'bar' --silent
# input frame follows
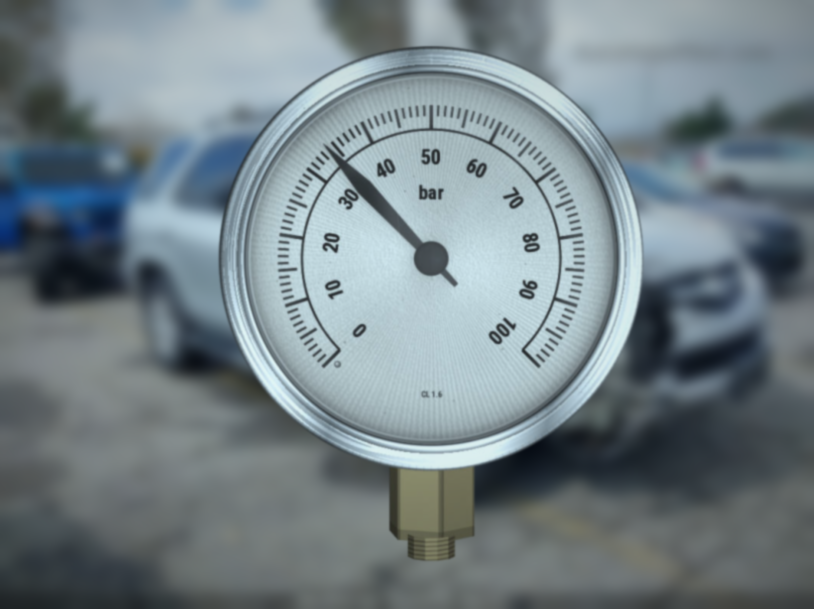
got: 34 bar
